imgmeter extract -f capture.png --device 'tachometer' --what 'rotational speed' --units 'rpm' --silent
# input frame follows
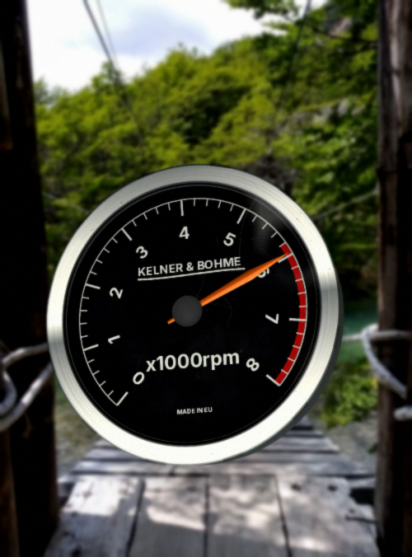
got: 6000 rpm
